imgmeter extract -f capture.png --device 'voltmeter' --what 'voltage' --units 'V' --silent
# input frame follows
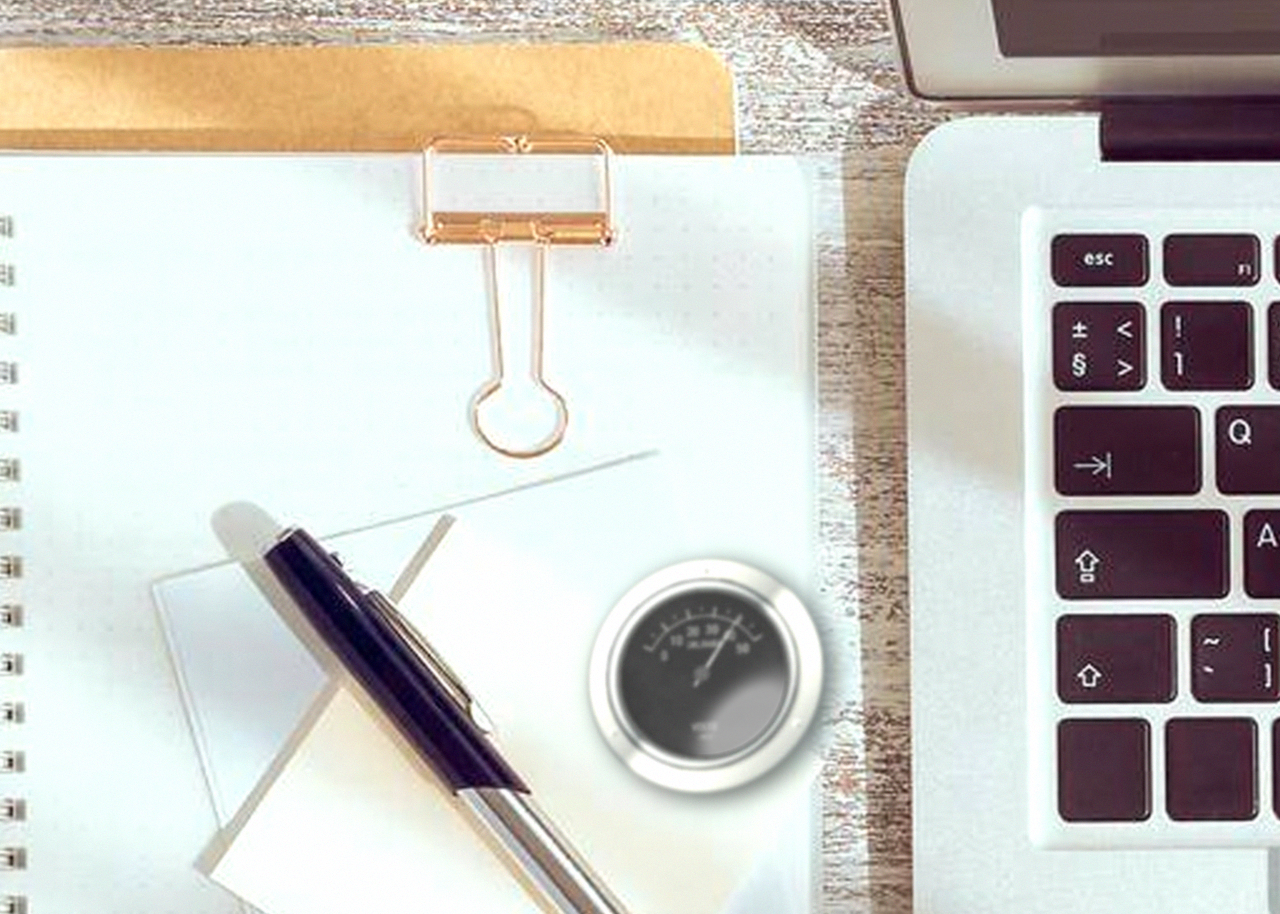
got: 40 V
